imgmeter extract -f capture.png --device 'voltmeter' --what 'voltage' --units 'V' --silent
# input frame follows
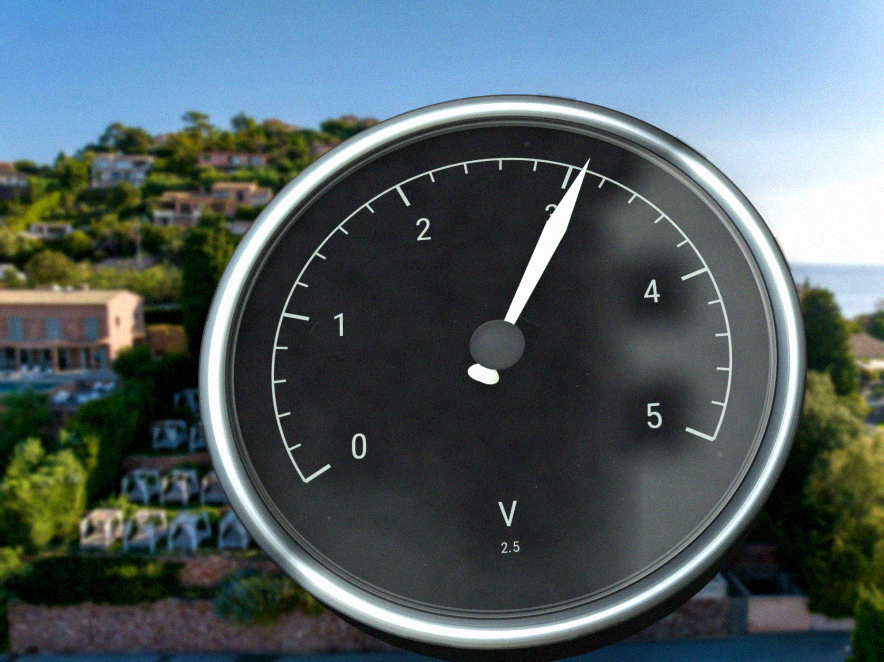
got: 3.1 V
